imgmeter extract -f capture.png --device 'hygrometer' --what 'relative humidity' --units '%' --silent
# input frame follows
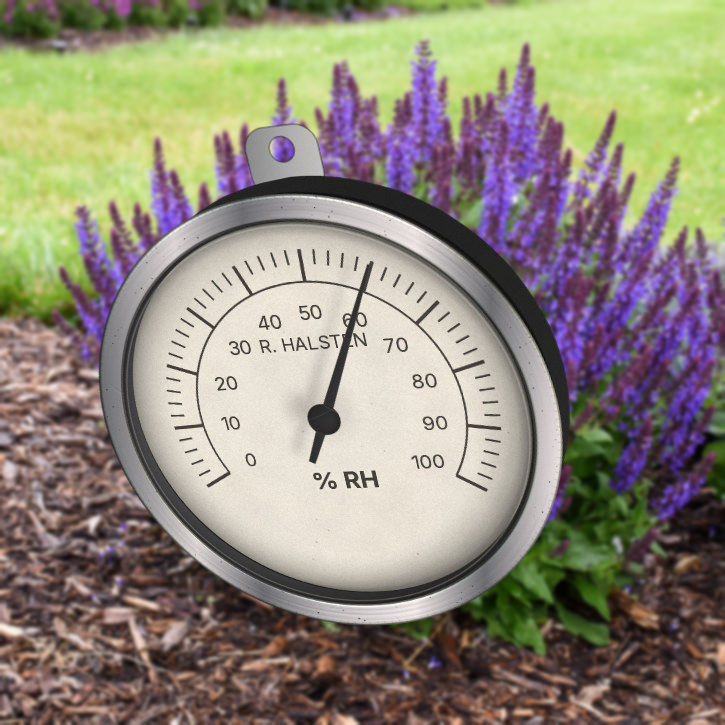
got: 60 %
